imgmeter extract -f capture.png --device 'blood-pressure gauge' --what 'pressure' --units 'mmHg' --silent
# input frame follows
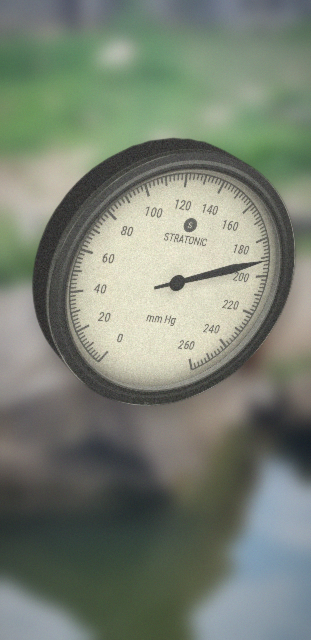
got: 190 mmHg
